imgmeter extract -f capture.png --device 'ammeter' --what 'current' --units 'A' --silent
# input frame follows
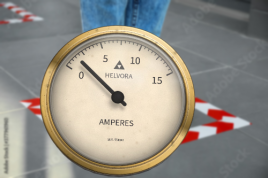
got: 1.5 A
